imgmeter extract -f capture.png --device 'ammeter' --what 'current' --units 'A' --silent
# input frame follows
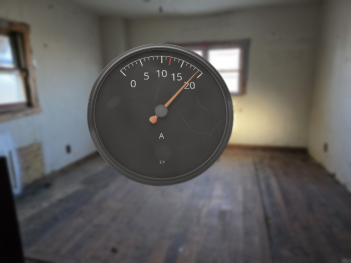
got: 19 A
